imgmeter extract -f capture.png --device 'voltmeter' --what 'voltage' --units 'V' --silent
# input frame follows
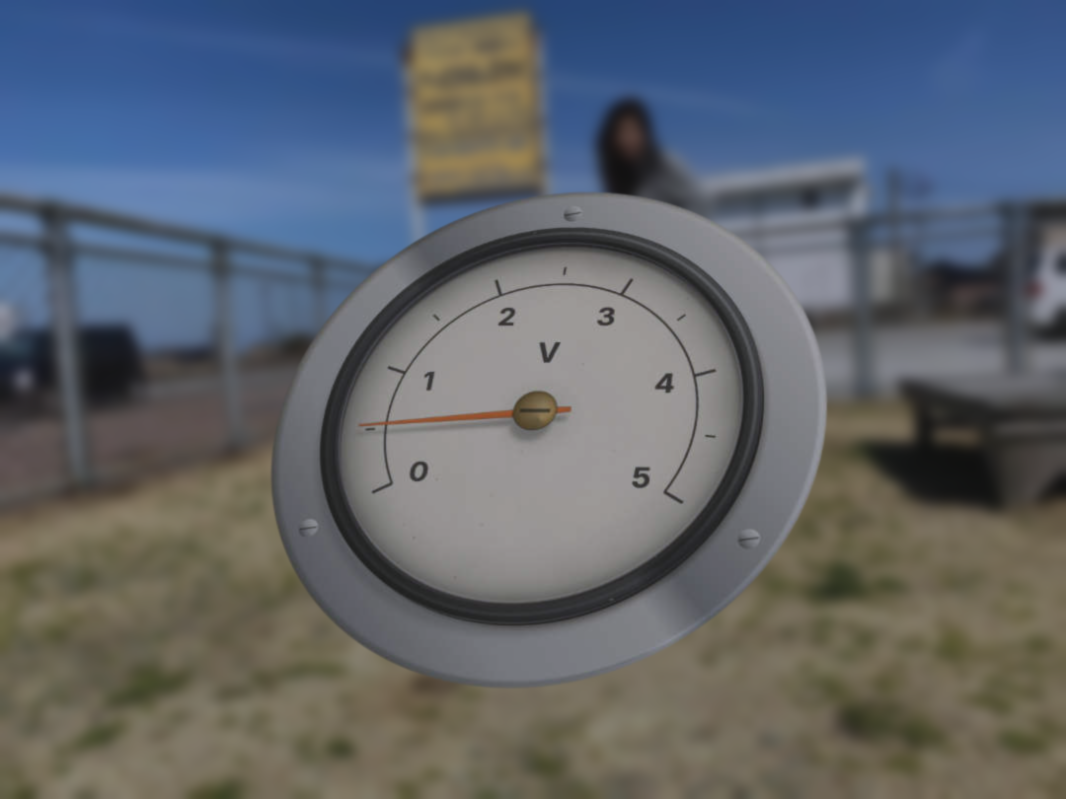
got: 0.5 V
